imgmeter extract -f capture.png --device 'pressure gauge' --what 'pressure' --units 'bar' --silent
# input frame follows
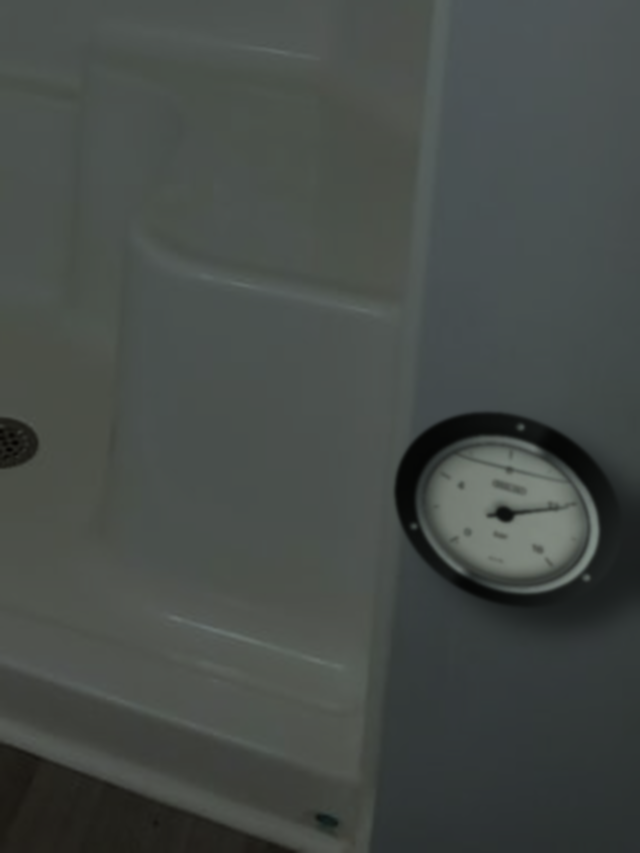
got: 12 bar
